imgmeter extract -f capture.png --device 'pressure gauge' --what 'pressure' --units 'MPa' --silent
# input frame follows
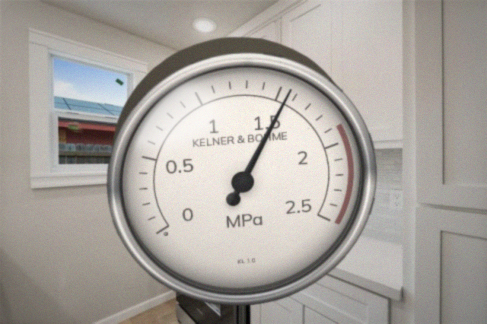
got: 1.55 MPa
